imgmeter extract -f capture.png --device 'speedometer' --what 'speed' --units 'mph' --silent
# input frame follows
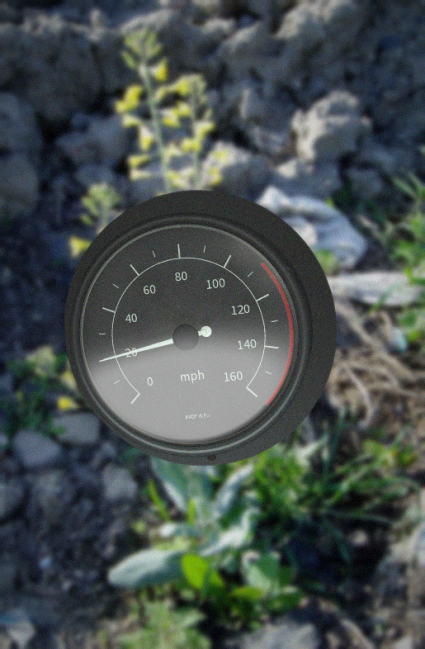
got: 20 mph
